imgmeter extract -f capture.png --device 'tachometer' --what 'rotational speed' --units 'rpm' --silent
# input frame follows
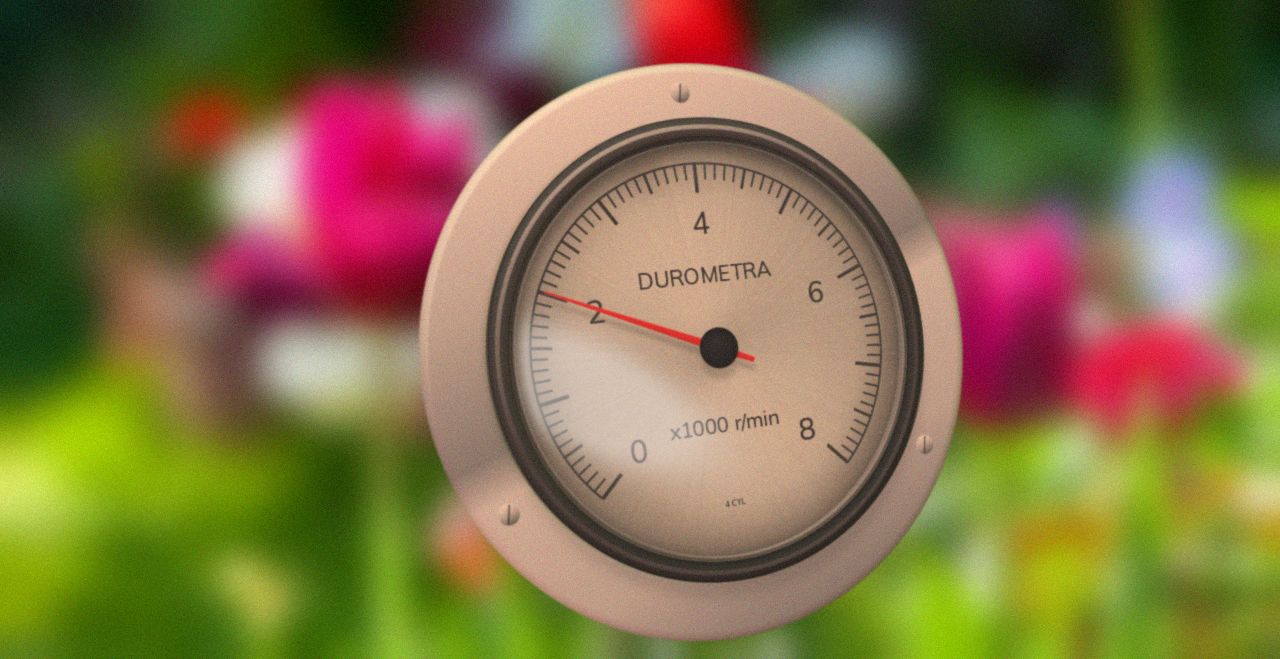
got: 2000 rpm
